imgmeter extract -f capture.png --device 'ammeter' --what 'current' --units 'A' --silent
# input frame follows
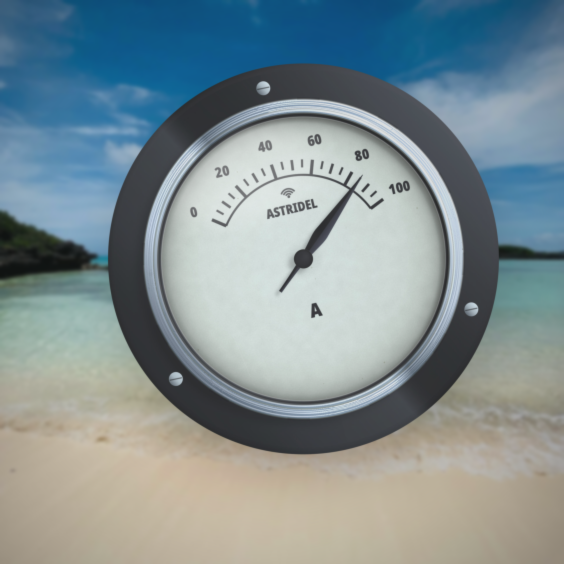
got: 85 A
